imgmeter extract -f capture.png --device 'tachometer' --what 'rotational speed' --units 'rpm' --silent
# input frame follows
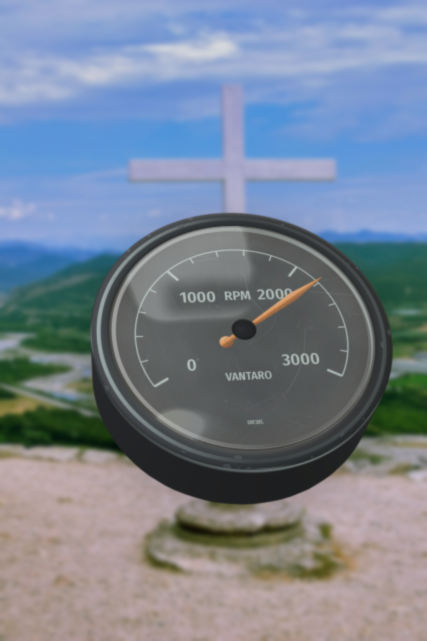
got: 2200 rpm
